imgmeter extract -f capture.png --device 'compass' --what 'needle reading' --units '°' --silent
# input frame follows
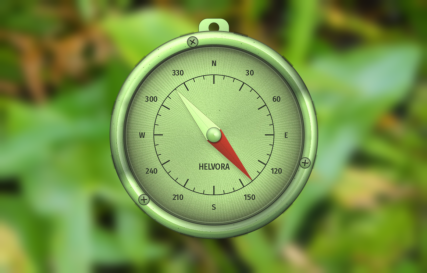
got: 140 °
